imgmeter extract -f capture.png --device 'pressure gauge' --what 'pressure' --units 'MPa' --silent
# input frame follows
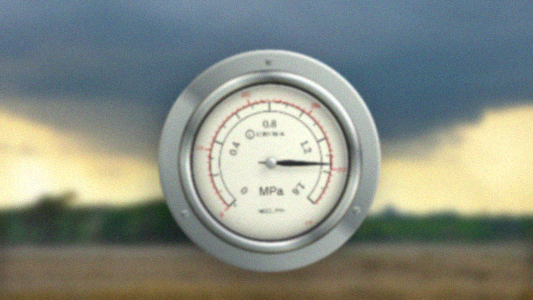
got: 1.35 MPa
